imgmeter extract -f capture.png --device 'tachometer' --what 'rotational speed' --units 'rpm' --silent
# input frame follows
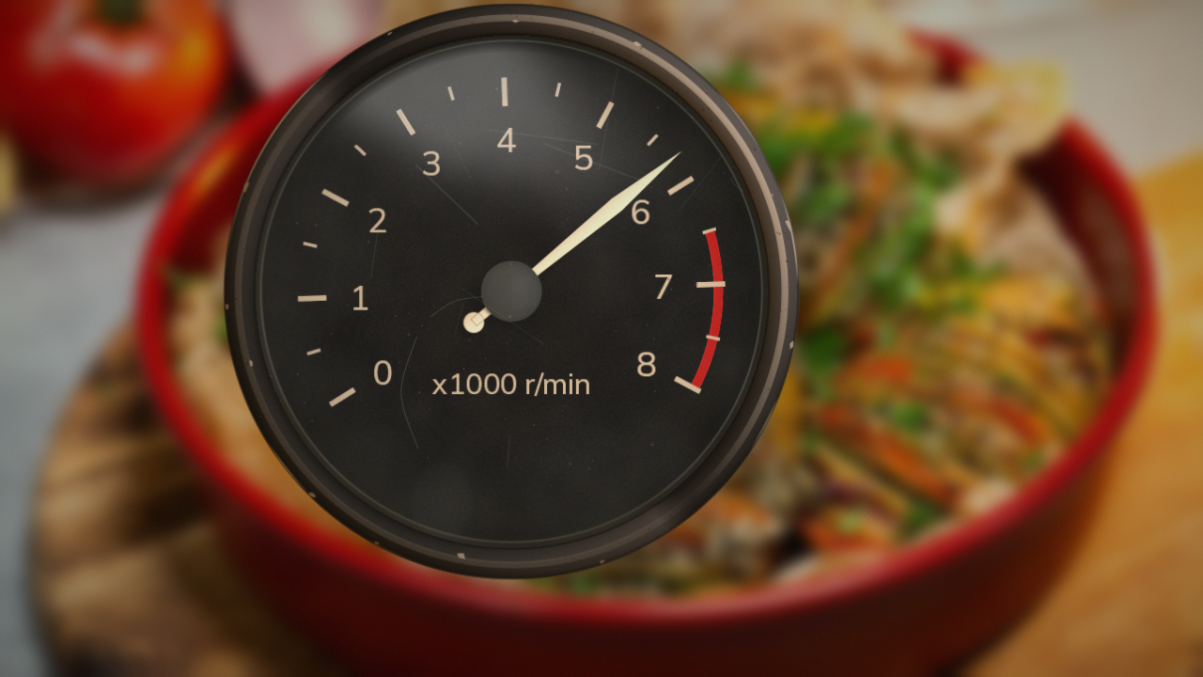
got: 5750 rpm
